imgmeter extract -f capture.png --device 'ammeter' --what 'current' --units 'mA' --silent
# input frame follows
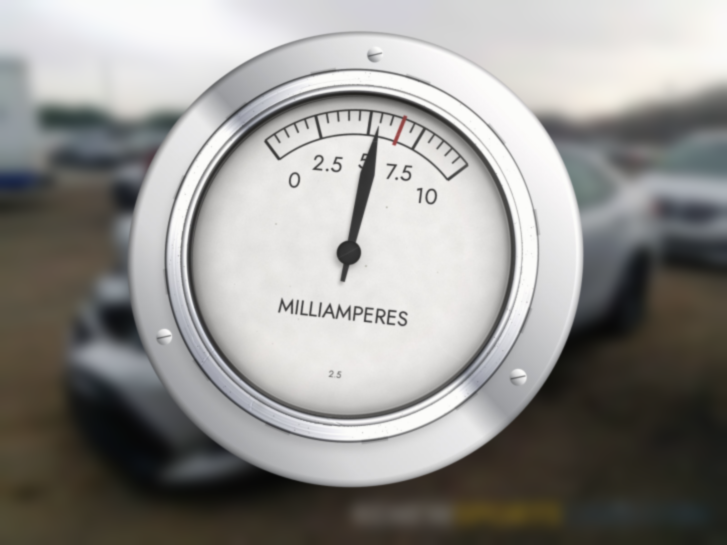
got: 5.5 mA
